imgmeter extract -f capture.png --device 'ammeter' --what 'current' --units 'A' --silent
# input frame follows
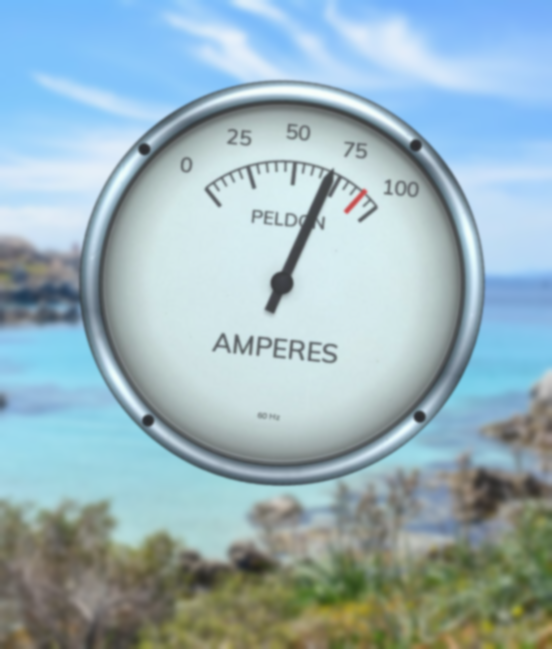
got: 70 A
